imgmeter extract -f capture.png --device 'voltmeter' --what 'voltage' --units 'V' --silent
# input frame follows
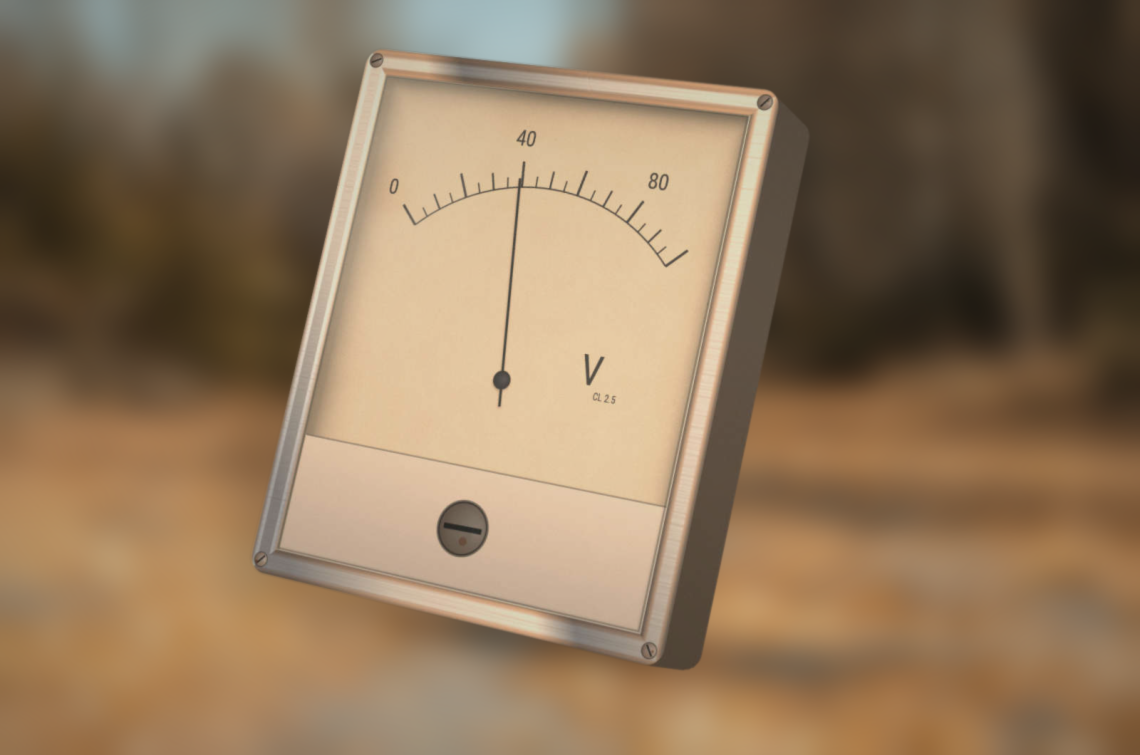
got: 40 V
